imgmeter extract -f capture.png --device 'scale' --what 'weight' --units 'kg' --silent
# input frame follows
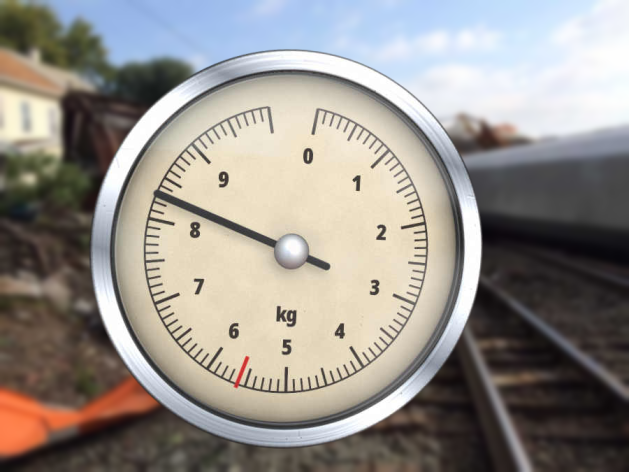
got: 8.3 kg
